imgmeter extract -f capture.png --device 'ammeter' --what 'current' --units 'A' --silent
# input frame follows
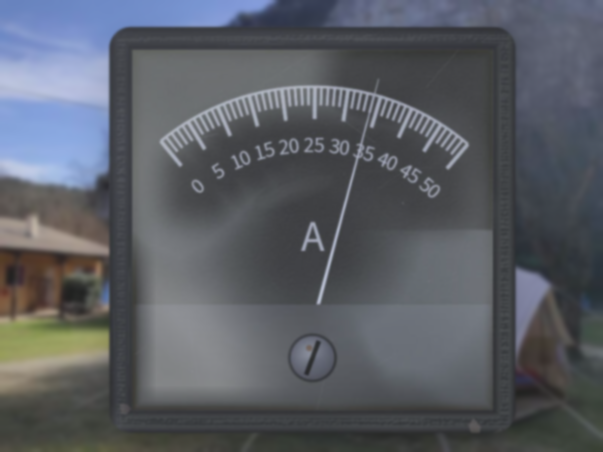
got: 34 A
